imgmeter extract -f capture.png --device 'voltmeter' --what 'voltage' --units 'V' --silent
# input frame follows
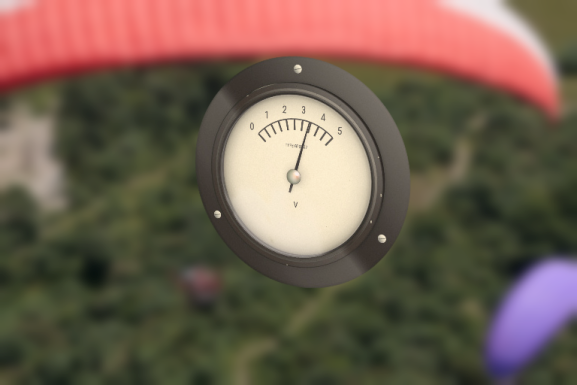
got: 3.5 V
